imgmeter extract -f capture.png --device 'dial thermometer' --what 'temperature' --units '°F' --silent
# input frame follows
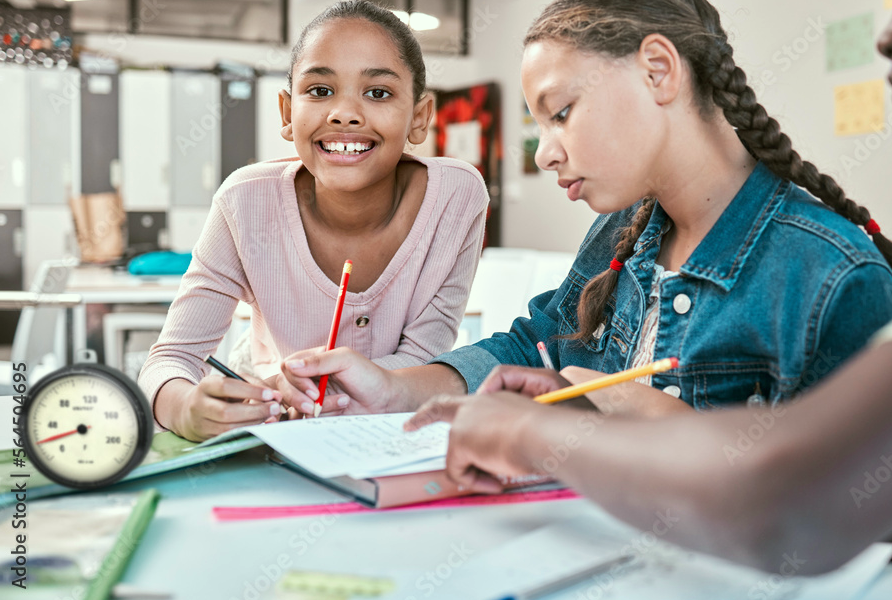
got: 20 °F
